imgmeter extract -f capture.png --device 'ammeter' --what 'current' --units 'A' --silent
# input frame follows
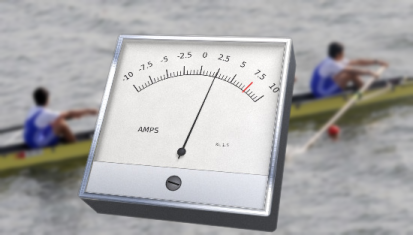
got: 2.5 A
